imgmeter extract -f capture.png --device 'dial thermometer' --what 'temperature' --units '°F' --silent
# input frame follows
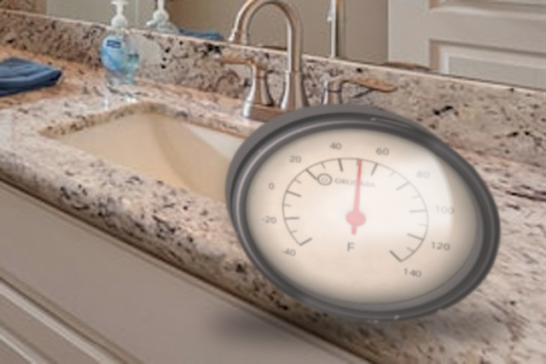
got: 50 °F
